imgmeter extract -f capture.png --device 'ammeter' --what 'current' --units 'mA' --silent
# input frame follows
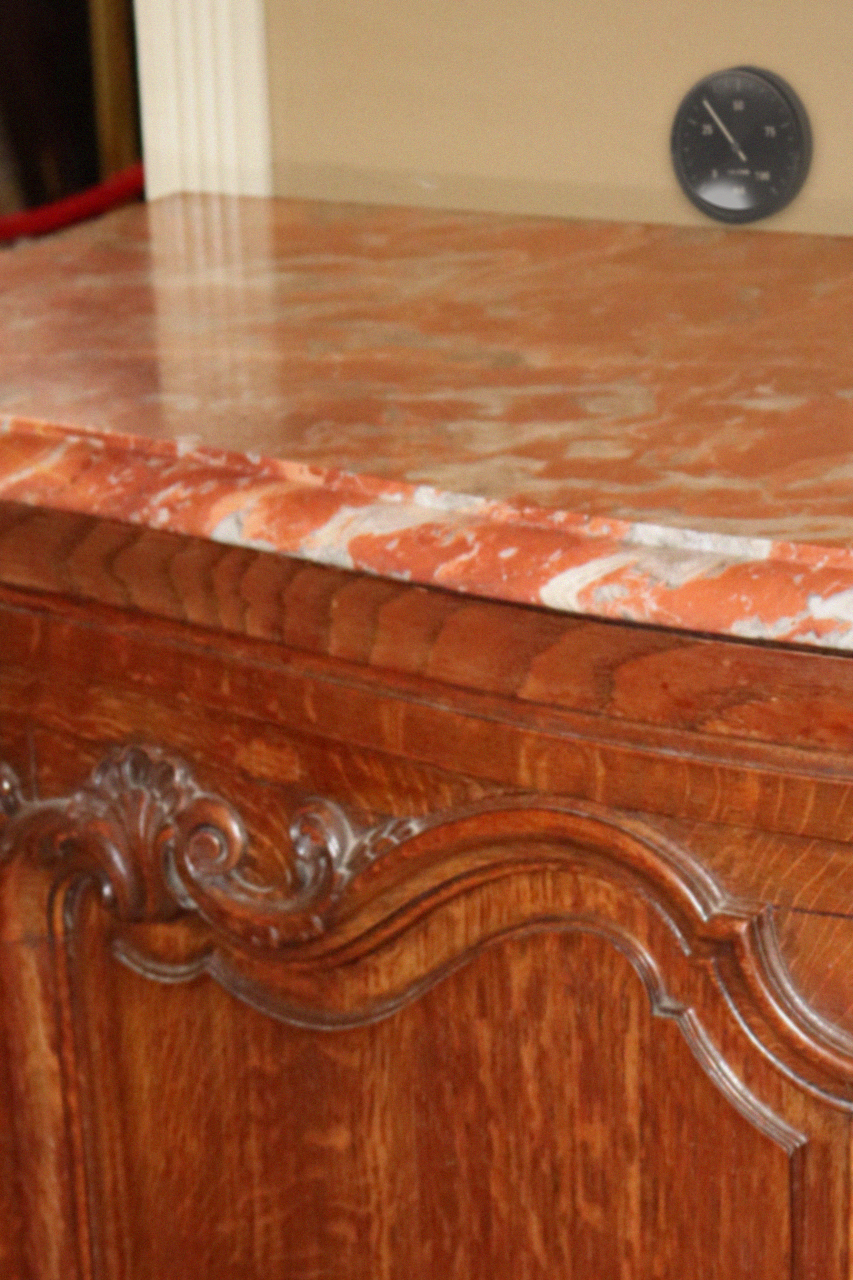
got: 35 mA
